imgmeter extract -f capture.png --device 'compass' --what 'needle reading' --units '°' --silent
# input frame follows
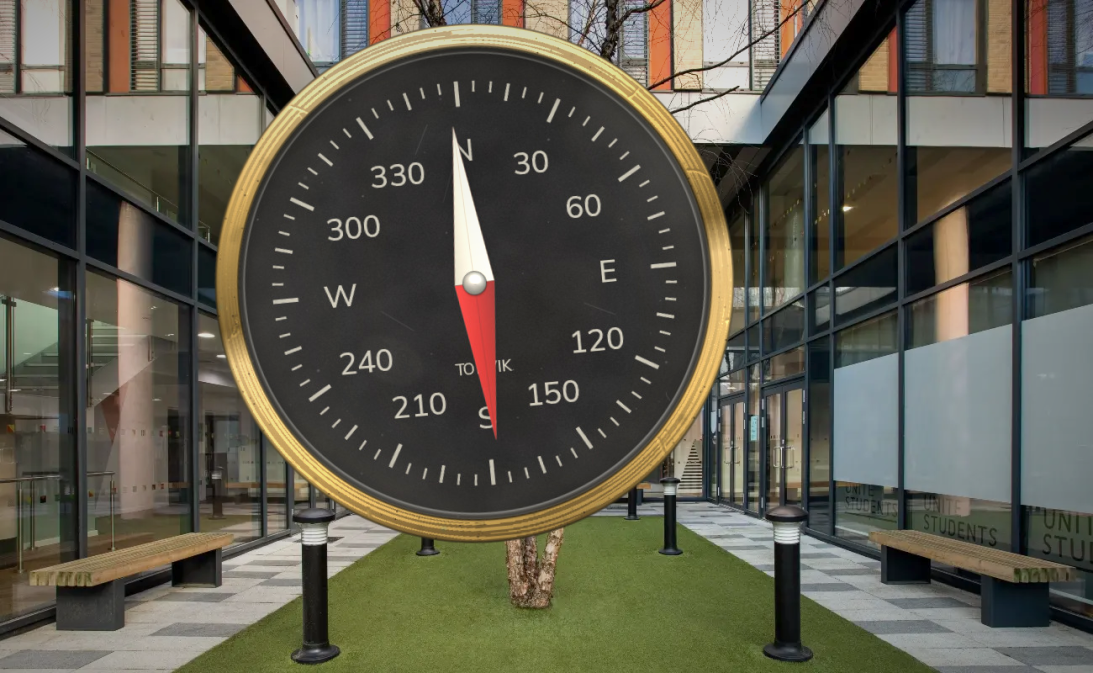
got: 177.5 °
